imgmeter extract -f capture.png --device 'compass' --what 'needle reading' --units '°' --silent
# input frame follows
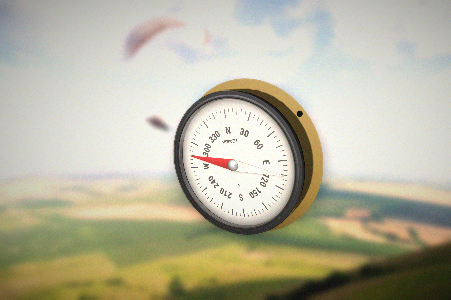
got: 285 °
